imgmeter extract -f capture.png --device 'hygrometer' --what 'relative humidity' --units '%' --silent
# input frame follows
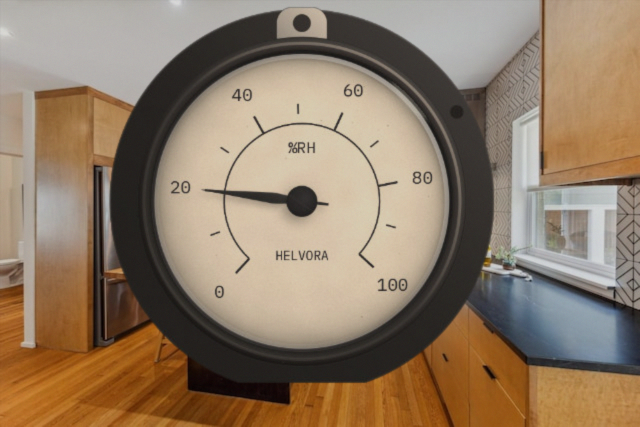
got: 20 %
